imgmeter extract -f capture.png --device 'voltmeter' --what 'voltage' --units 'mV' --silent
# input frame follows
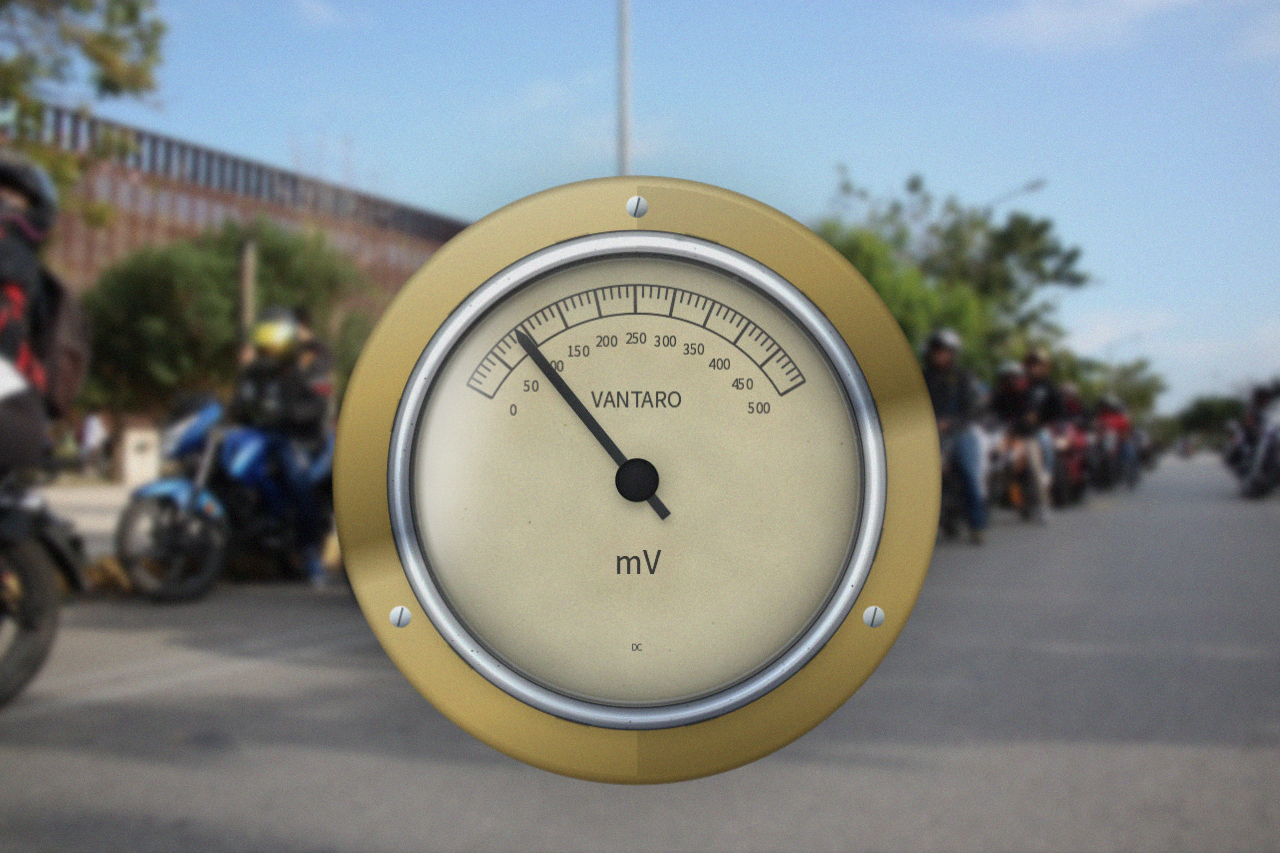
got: 90 mV
